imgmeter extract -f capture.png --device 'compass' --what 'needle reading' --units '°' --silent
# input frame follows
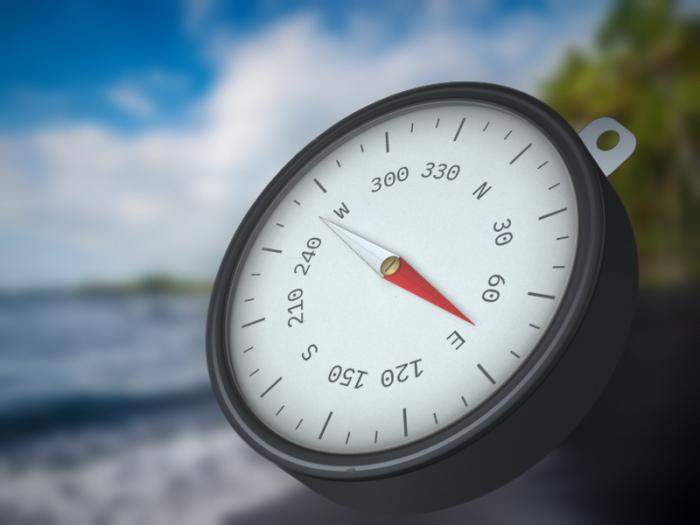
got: 80 °
